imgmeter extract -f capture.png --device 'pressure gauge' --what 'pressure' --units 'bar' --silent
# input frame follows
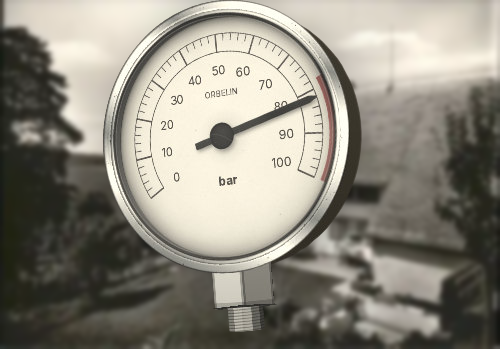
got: 82 bar
